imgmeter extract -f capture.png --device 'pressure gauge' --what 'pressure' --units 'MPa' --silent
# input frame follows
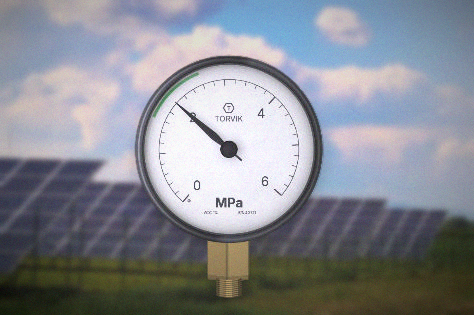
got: 2 MPa
